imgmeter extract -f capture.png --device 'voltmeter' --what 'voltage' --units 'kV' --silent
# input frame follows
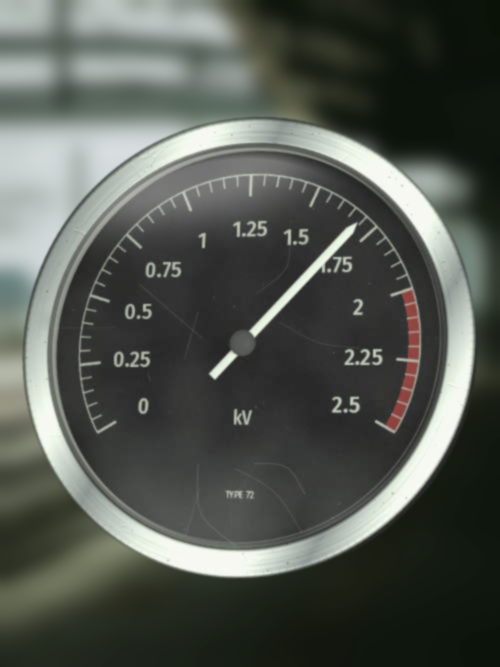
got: 1.7 kV
